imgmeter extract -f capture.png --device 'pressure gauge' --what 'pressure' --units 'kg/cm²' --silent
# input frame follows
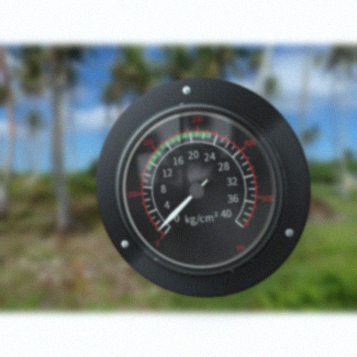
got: 1 kg/cm²
